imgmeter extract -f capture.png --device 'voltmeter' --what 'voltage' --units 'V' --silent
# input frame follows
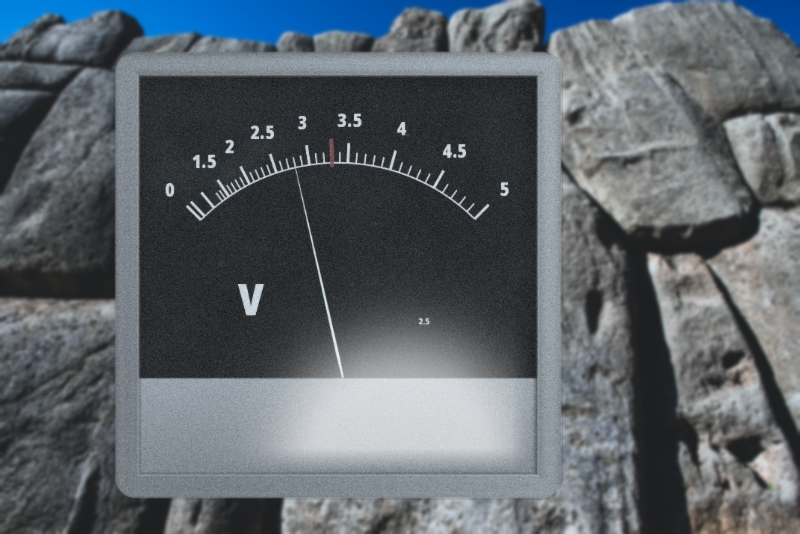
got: 2.8 V
